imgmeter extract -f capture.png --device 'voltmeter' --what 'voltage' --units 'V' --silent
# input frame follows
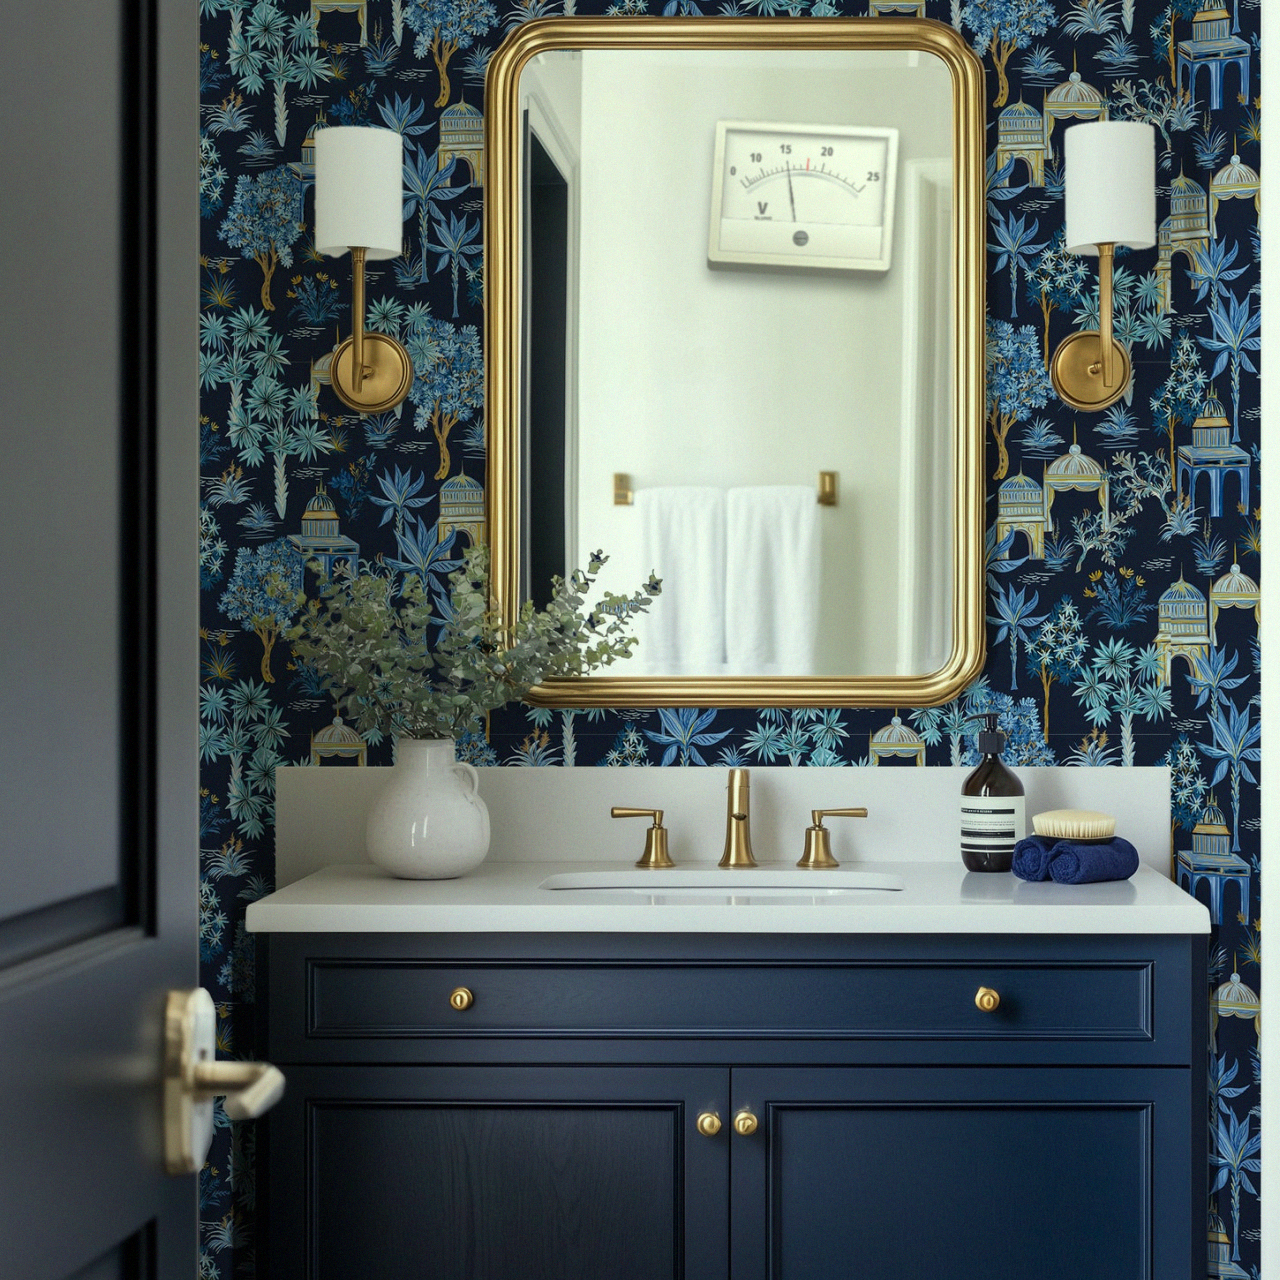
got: 15 V
